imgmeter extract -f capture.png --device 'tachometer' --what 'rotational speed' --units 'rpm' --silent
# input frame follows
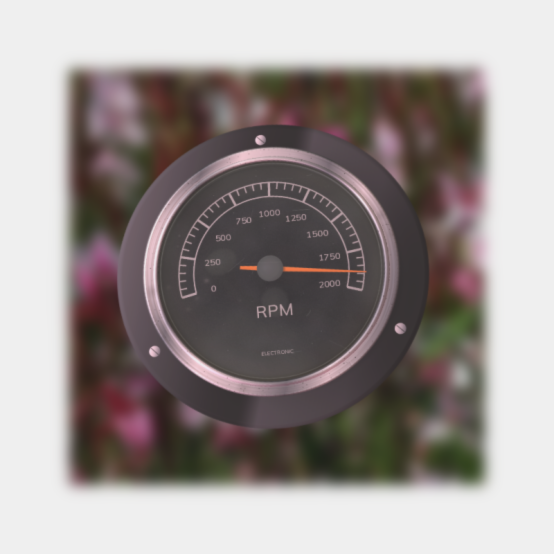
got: 1900 rpm
